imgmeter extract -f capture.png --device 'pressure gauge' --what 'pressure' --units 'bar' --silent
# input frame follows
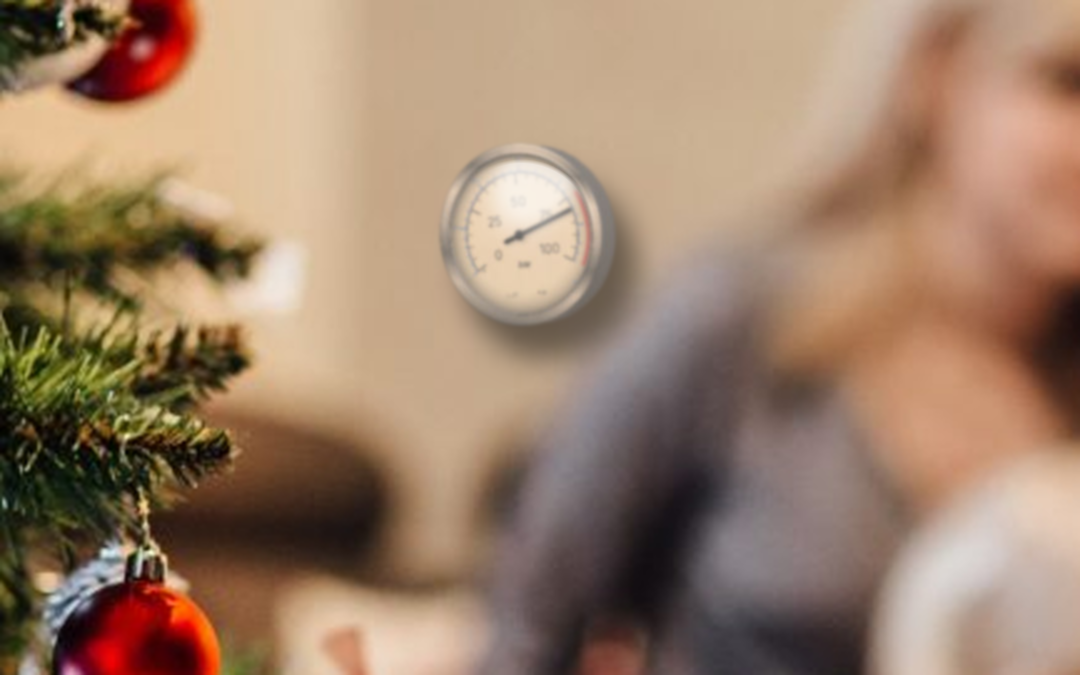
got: 80 bar
